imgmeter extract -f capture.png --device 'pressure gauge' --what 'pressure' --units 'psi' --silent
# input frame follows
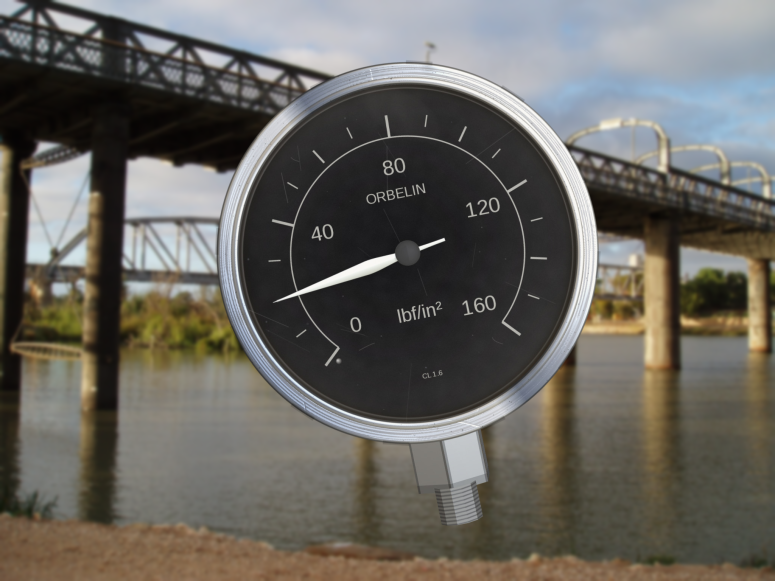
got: 20 psi
